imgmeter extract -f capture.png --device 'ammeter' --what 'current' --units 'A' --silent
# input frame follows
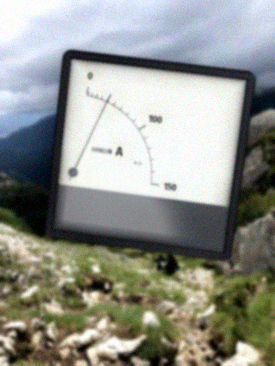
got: 50 A
